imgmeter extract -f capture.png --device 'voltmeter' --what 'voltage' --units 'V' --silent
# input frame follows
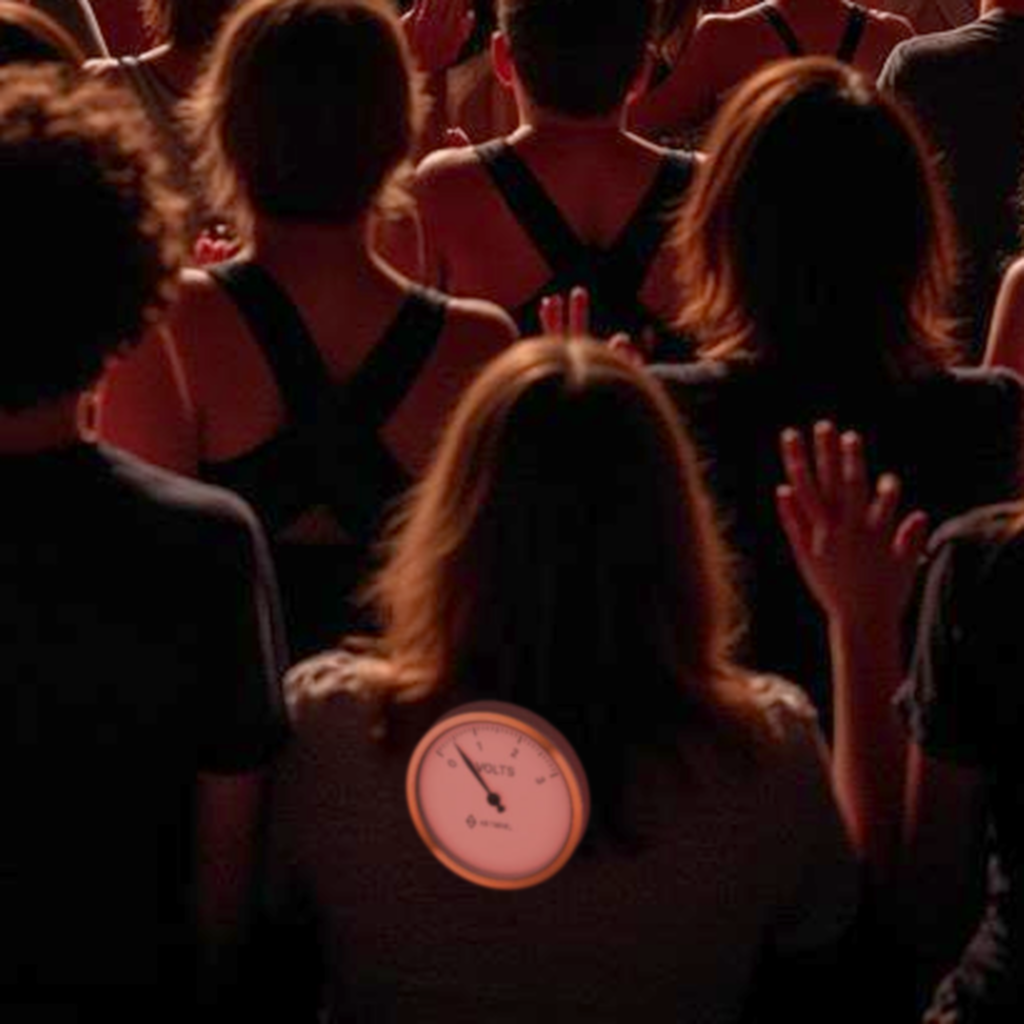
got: 0.5 V
